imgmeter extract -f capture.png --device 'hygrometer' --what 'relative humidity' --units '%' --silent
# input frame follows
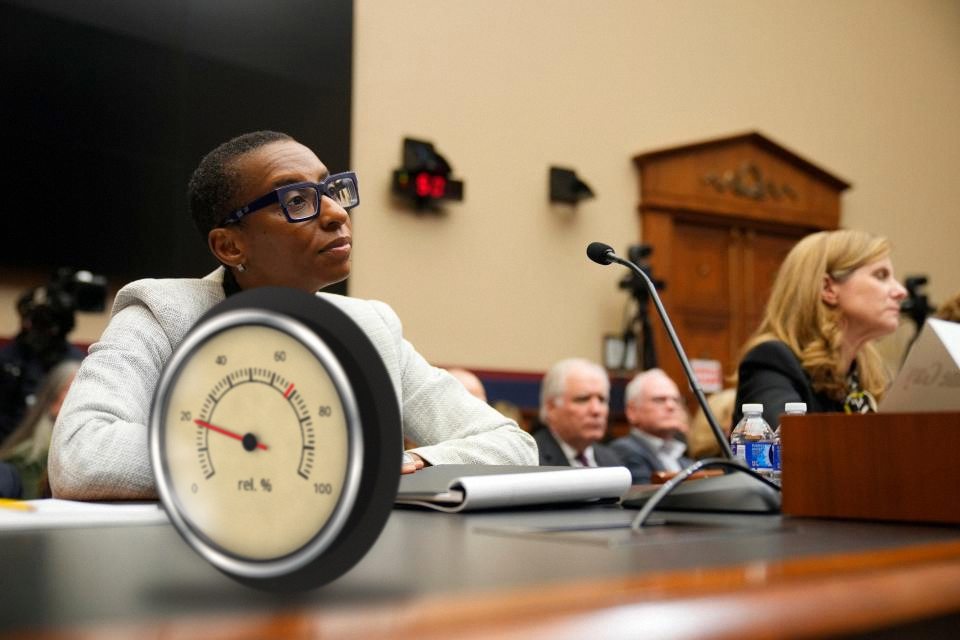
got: 20 %
